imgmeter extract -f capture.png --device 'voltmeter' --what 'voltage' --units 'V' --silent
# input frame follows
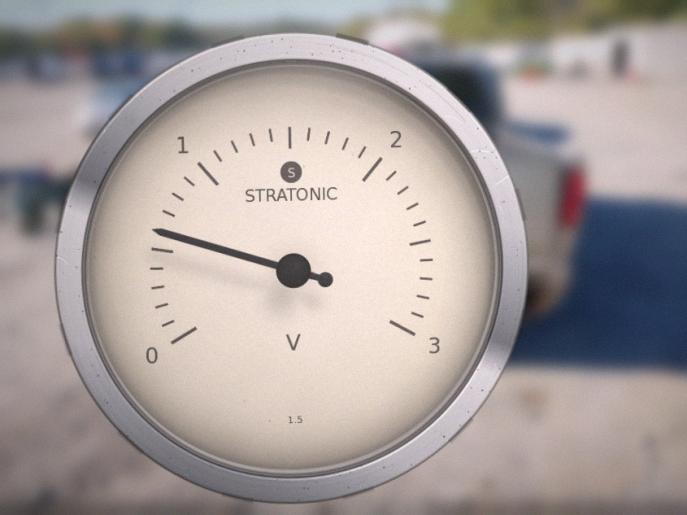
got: 0.6 V
